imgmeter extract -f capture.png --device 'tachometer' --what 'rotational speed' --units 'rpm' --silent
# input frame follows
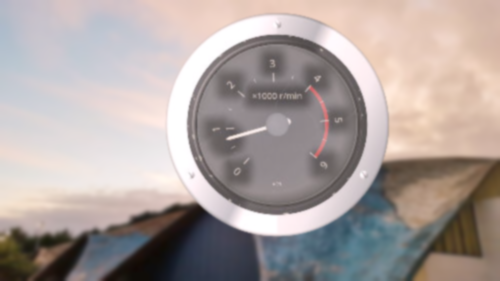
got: 750 rpm
